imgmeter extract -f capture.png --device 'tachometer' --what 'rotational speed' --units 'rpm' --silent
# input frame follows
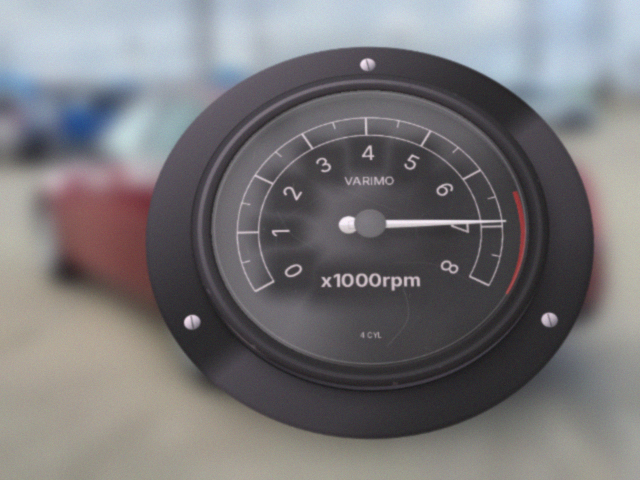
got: 7000 rpm
